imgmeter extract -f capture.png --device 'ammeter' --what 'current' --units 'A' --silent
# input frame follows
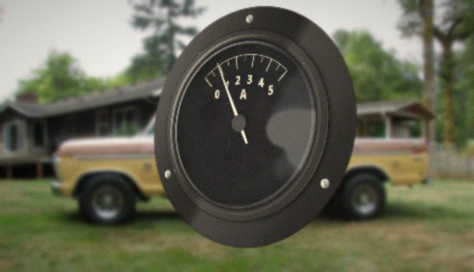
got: 1 A
